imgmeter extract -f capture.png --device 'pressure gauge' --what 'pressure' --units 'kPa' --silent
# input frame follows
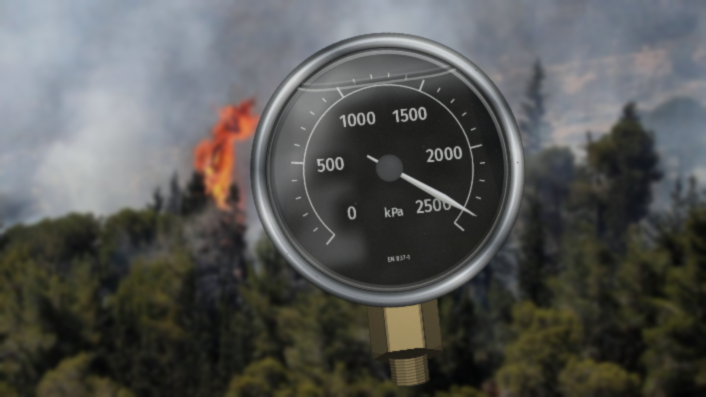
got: 2400 kPa
